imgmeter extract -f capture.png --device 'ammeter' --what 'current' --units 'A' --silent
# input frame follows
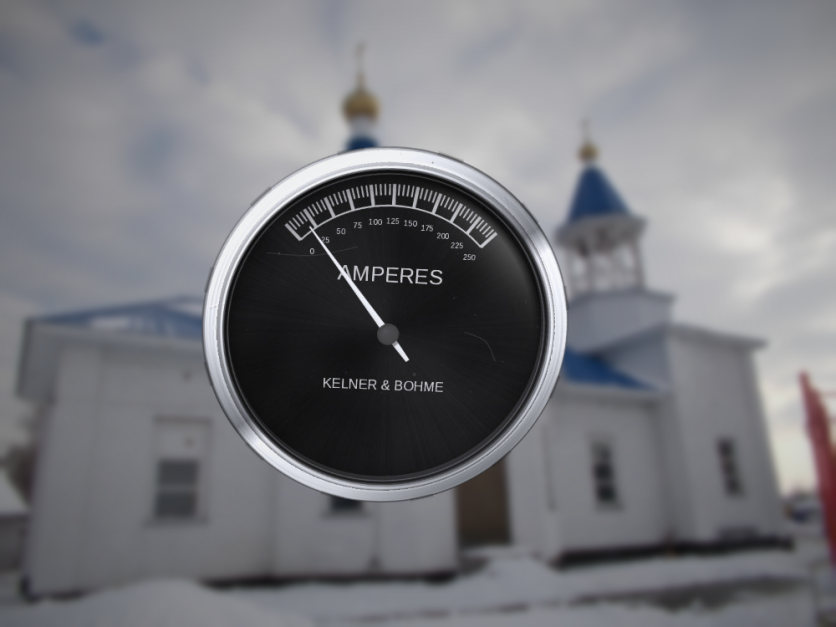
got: 20 A
